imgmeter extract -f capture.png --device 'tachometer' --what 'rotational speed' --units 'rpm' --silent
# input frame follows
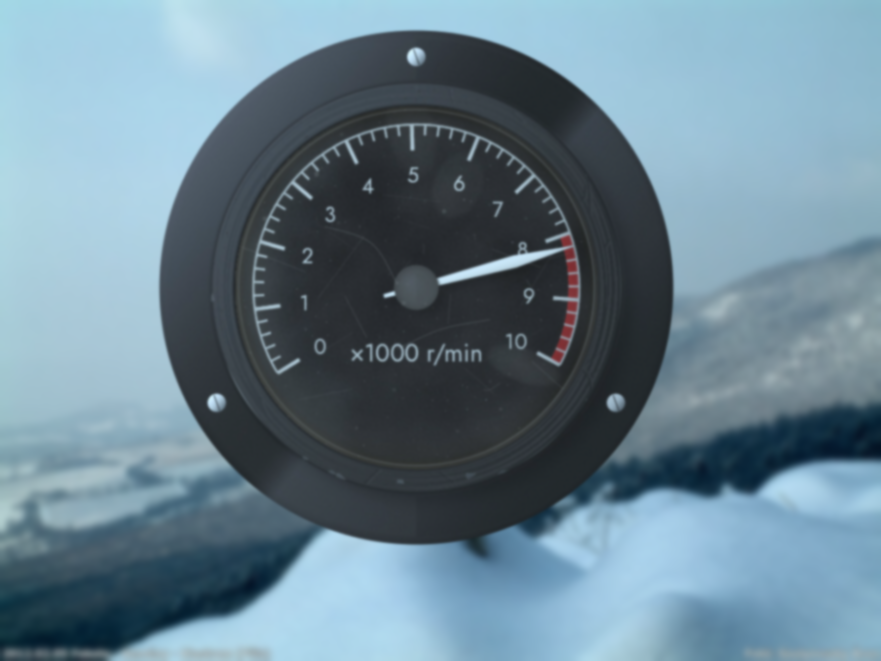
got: 8200 rpm
